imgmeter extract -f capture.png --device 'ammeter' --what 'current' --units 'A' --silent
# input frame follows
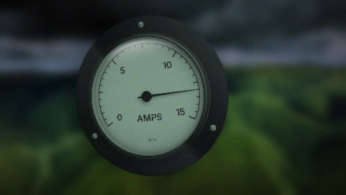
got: 13 A
